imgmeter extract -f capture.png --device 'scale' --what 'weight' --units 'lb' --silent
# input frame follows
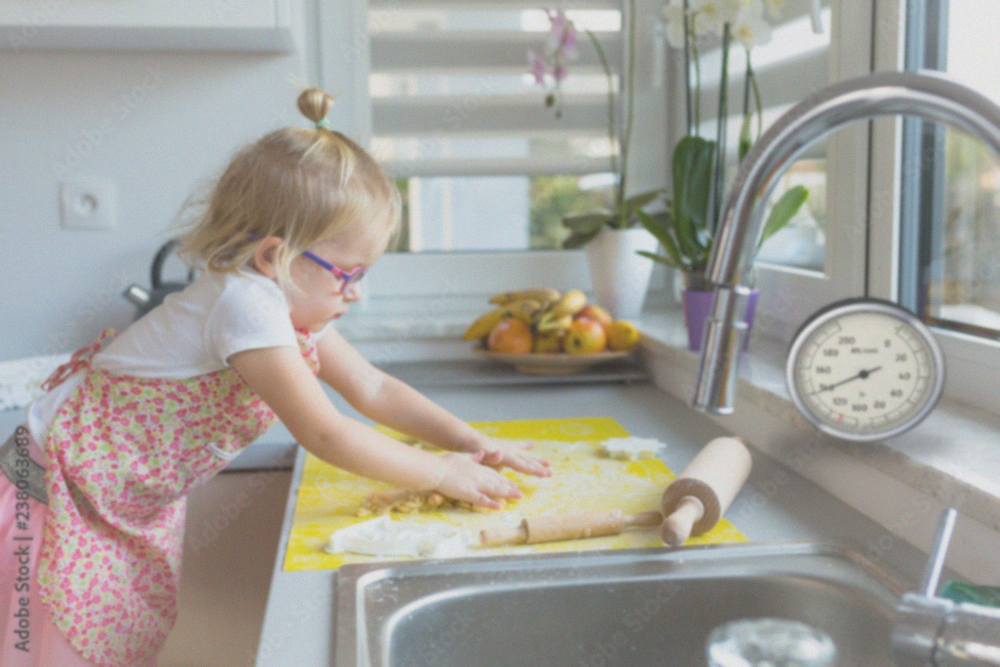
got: 140 lb
